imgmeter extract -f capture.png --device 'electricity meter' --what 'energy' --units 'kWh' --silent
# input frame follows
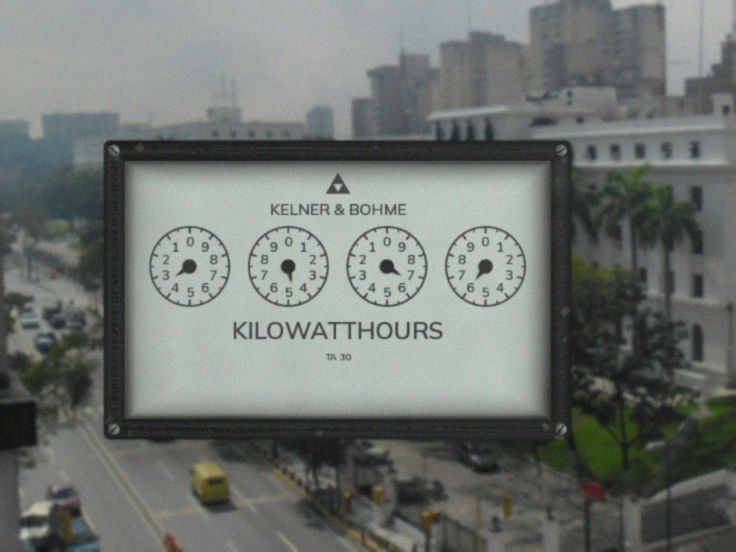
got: 3466 kWh
